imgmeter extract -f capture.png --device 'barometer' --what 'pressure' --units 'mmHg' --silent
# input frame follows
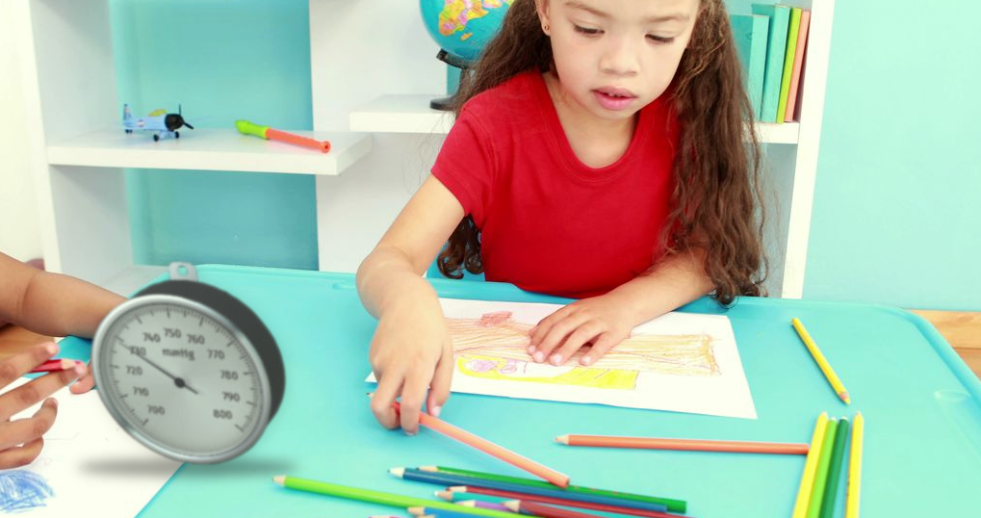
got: 730 mmHg
